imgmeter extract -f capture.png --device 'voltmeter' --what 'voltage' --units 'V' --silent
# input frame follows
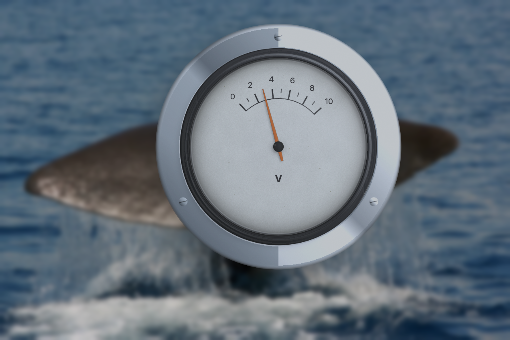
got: 3 V
